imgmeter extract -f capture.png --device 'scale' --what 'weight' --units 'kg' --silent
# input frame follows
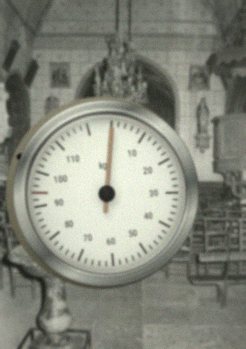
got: 0 kg
